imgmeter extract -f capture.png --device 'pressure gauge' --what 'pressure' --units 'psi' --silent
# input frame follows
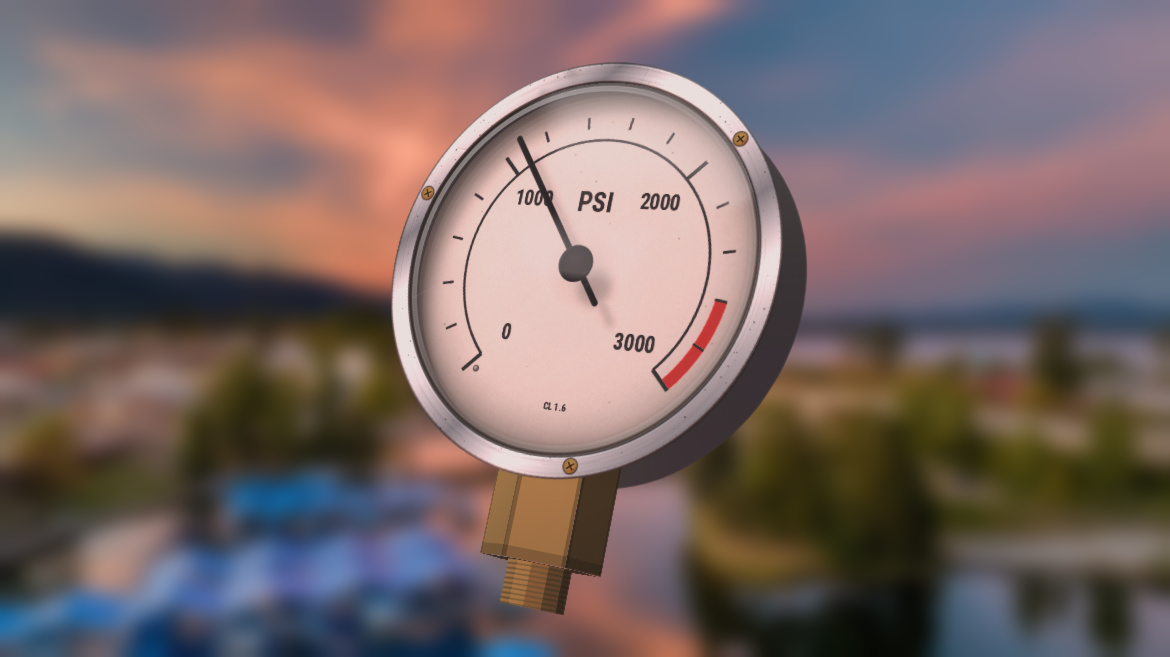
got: 1100 psi
